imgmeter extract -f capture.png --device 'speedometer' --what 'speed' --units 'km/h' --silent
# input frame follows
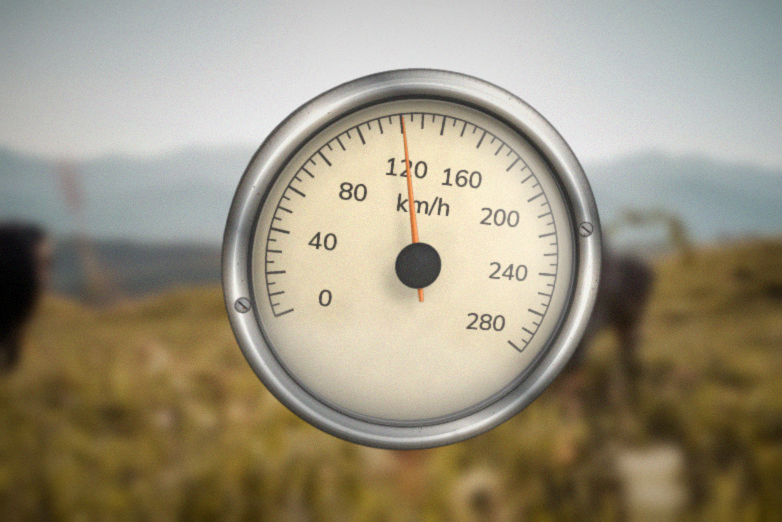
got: 120 km/h
